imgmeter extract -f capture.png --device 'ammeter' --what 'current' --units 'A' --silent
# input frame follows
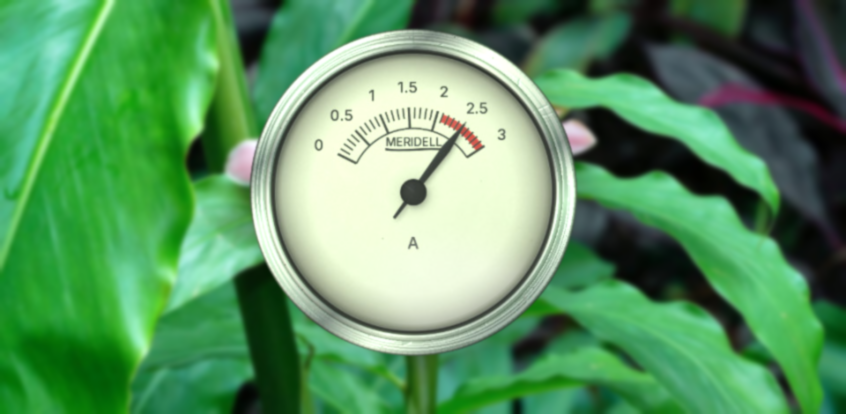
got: 2.5 A
